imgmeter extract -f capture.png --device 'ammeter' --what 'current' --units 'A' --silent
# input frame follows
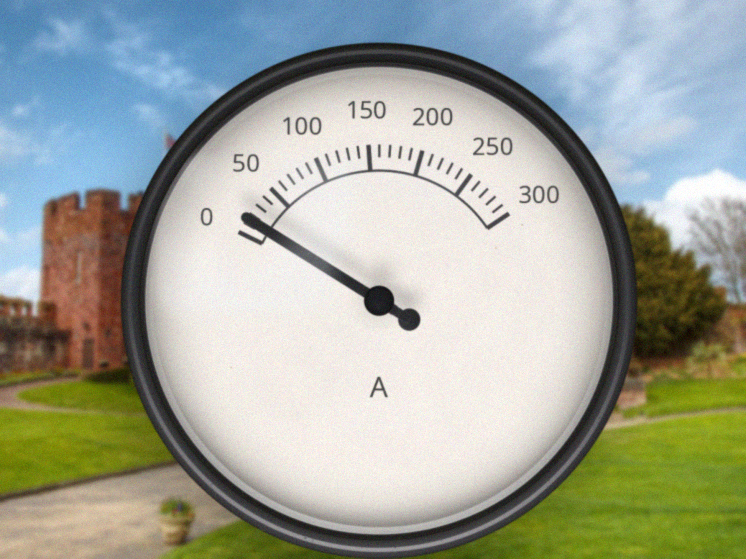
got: 15 A
